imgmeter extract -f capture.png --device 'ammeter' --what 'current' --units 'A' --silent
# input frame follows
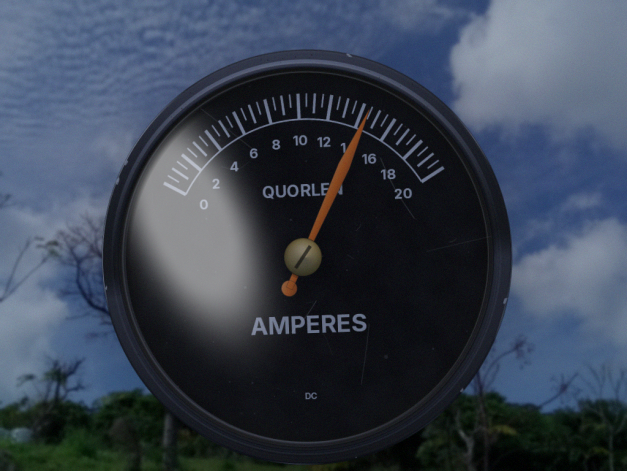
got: 14.5 A
